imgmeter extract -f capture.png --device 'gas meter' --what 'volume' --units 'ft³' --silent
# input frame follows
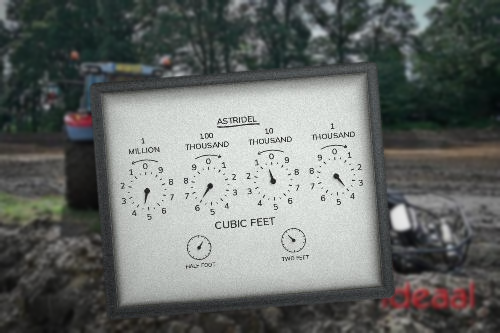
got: 460400 ft³
